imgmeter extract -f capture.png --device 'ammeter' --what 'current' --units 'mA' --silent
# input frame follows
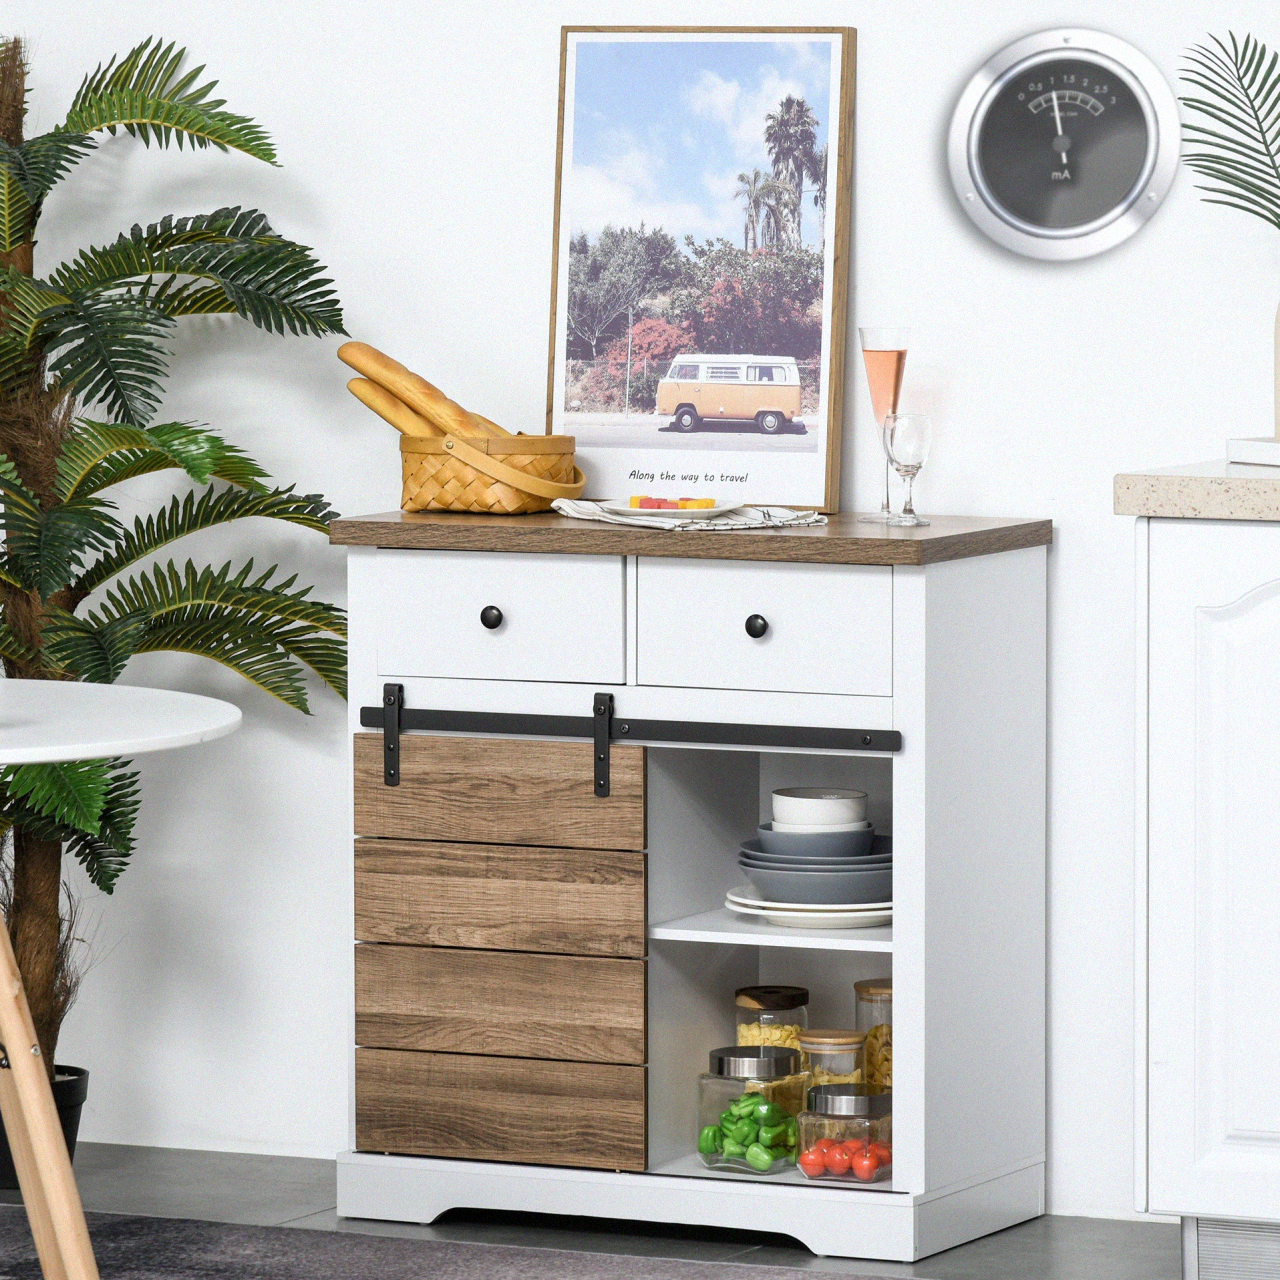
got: 1 mA
